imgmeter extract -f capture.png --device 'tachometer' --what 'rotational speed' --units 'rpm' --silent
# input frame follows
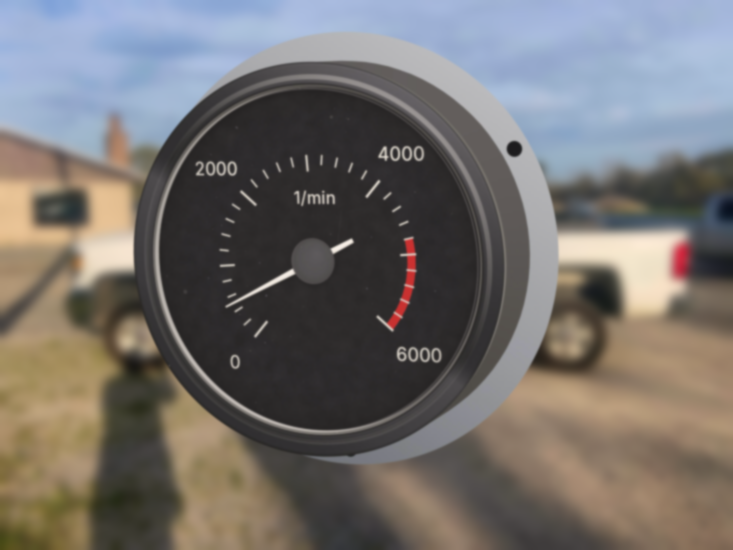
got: 500 rpm
